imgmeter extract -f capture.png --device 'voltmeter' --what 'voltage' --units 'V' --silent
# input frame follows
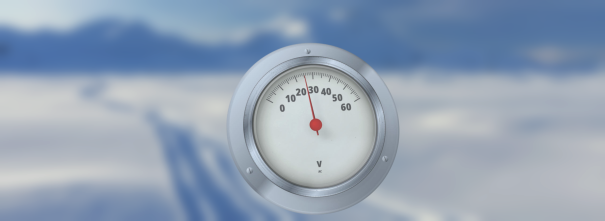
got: 25 V
